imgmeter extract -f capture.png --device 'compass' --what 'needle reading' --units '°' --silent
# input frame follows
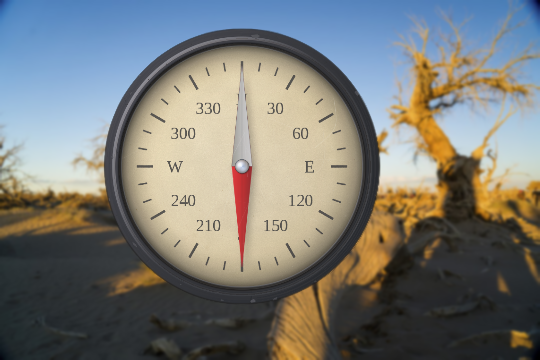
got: 180 °
